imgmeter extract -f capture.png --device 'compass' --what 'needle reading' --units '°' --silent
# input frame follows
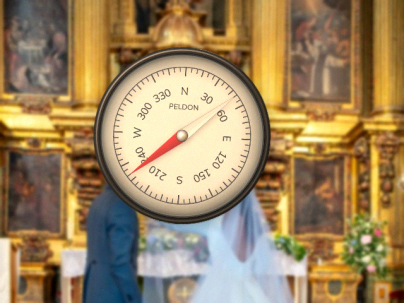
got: 230 °
